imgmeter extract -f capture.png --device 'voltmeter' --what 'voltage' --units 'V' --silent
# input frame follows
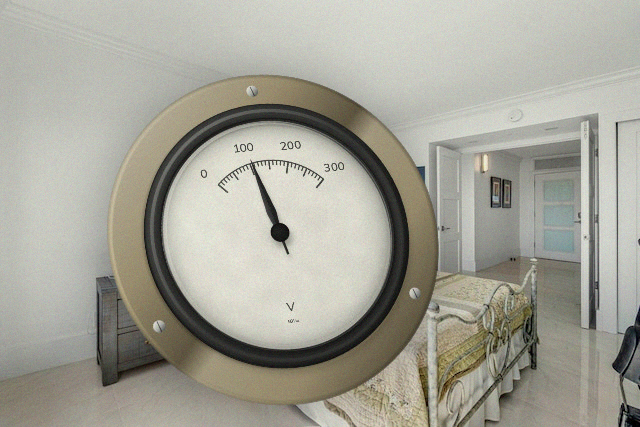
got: 100 V
